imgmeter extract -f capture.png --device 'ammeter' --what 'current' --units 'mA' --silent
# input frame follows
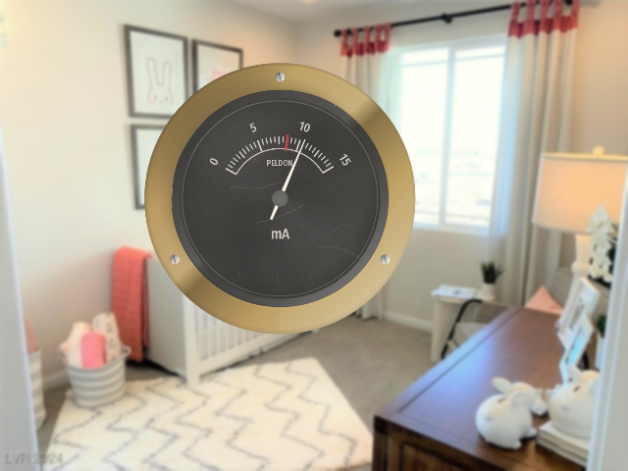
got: 10.5 mA
